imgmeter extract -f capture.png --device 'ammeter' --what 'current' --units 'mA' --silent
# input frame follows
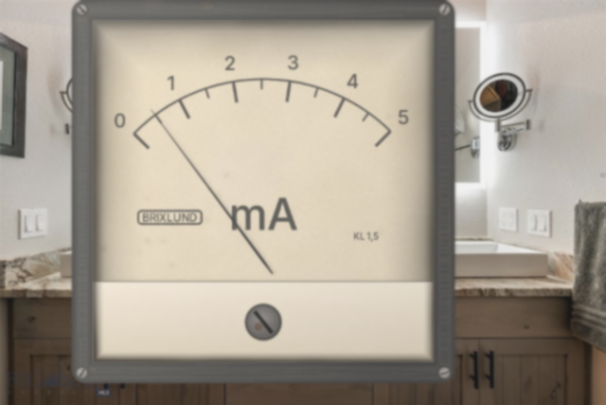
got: 0.5 mA
